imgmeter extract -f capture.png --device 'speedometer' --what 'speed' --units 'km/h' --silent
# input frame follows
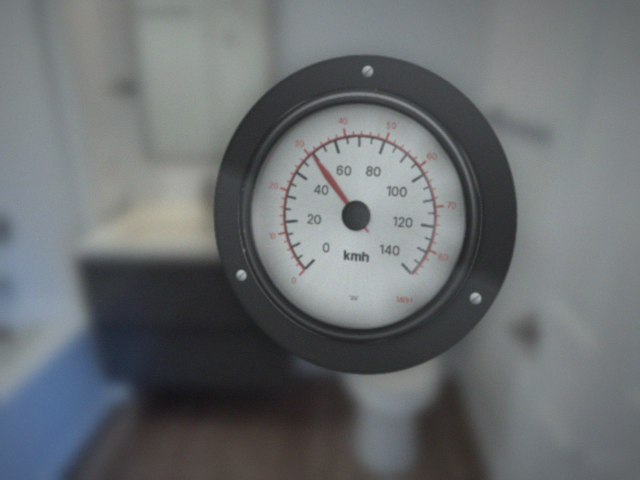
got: 50 km/h
